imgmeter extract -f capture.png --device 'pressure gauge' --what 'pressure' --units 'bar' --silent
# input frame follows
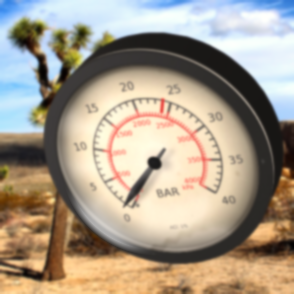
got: 1 bar
